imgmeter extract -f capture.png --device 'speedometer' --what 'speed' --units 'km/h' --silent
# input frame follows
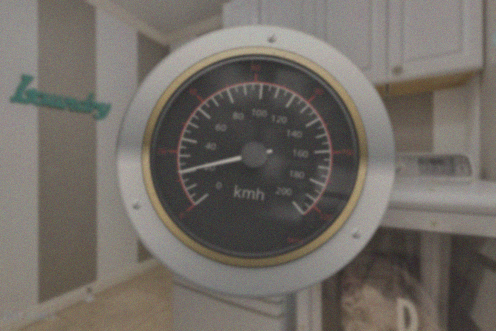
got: 20 km/h
